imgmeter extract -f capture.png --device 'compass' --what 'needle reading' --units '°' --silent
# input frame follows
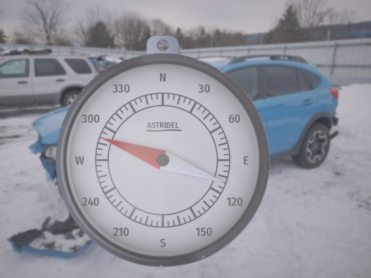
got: 290 °
